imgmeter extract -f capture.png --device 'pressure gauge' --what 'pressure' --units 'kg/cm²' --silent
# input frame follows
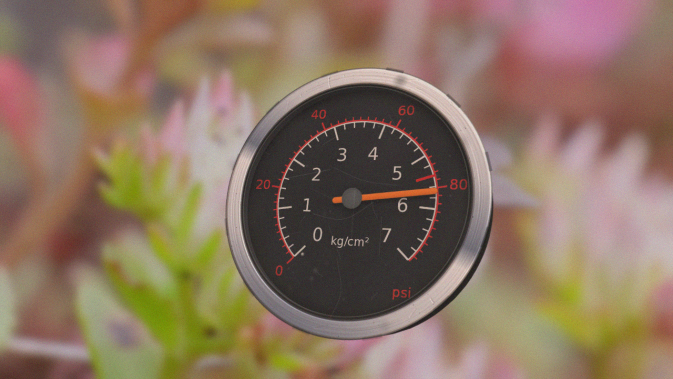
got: 5.7 kg/cm²
